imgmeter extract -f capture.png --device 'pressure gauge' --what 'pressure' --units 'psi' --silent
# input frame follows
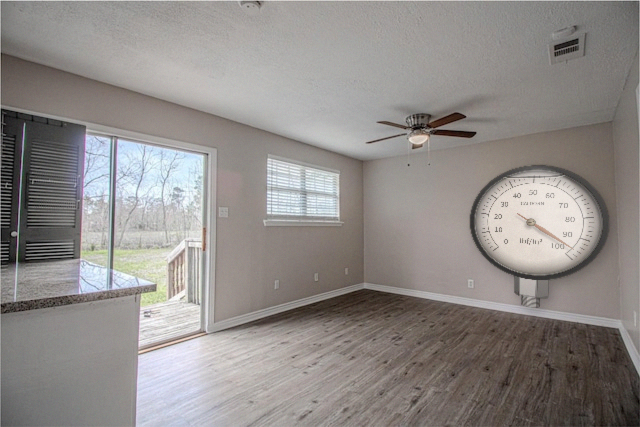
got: 96 psi
